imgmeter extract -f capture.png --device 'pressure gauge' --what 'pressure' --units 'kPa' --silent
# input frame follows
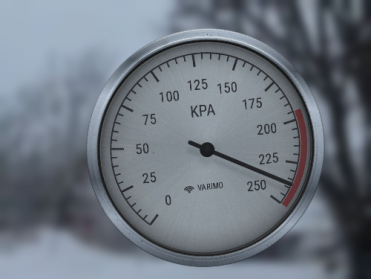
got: 237.5 kPa
